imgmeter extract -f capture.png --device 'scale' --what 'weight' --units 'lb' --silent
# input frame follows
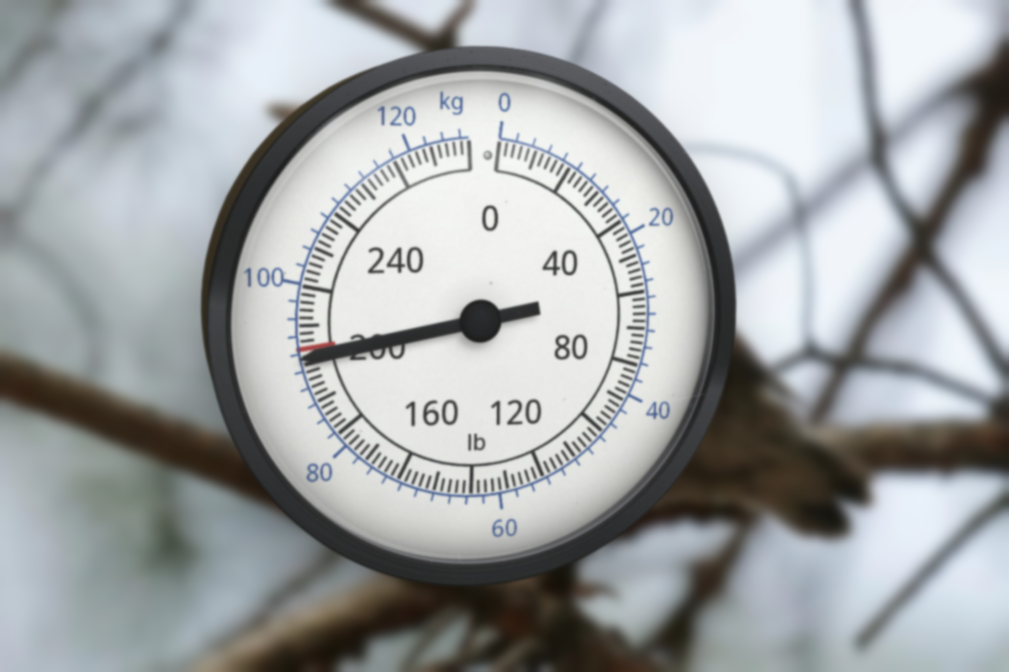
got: 202 lb
